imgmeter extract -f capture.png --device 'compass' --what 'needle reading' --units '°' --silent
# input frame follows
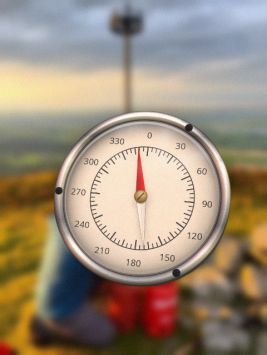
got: 350 °
